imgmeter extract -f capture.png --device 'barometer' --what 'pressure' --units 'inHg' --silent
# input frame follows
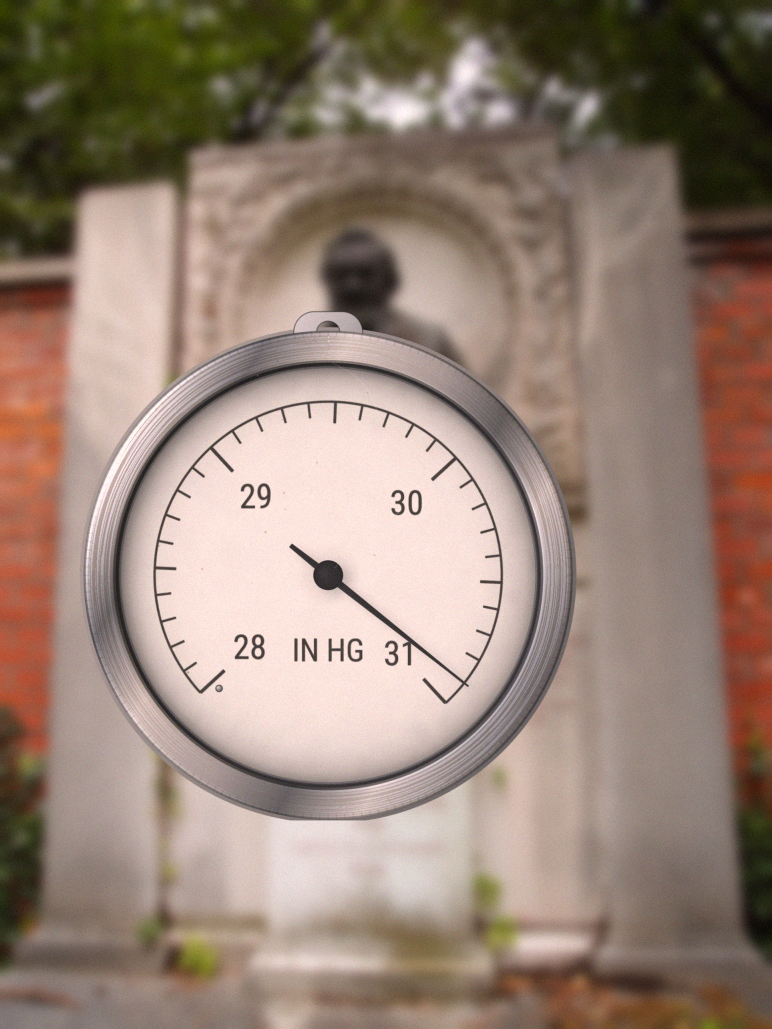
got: 30.9 inHg
